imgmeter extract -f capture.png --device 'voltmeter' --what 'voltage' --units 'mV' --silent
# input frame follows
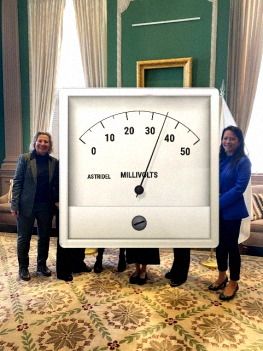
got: 35 mV
